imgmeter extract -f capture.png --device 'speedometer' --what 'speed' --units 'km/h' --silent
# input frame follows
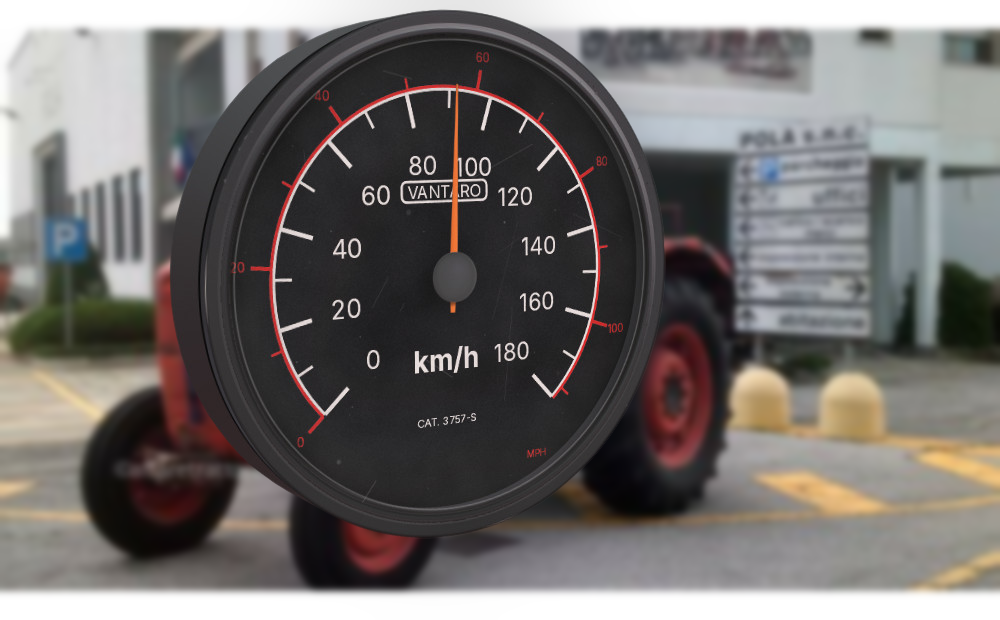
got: 90 km/h
